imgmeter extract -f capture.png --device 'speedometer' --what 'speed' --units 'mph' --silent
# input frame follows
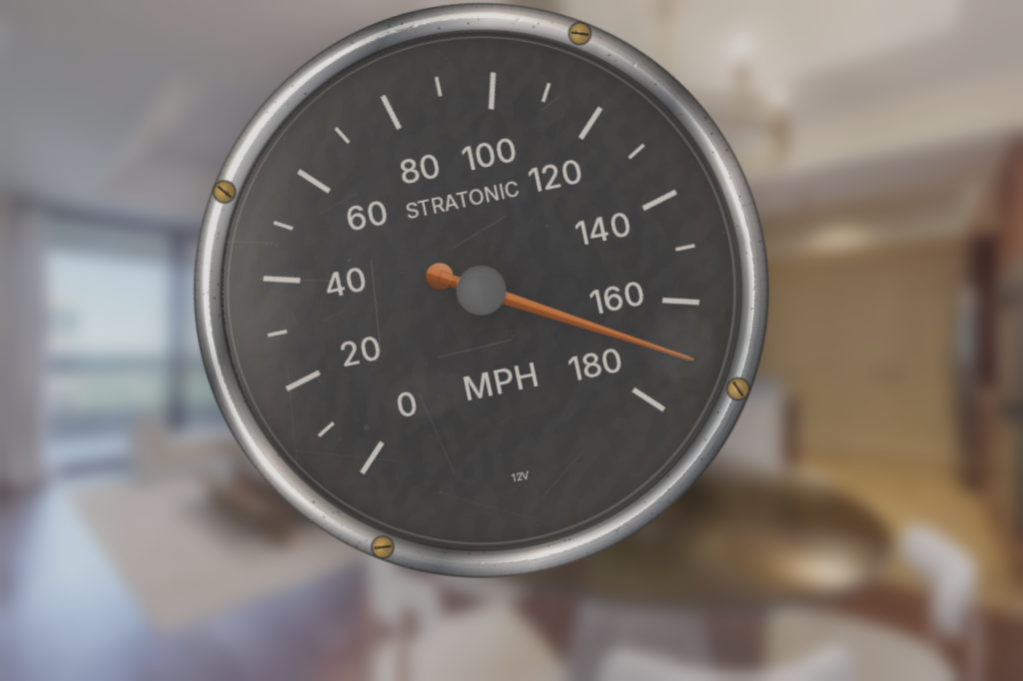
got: 170 mph
